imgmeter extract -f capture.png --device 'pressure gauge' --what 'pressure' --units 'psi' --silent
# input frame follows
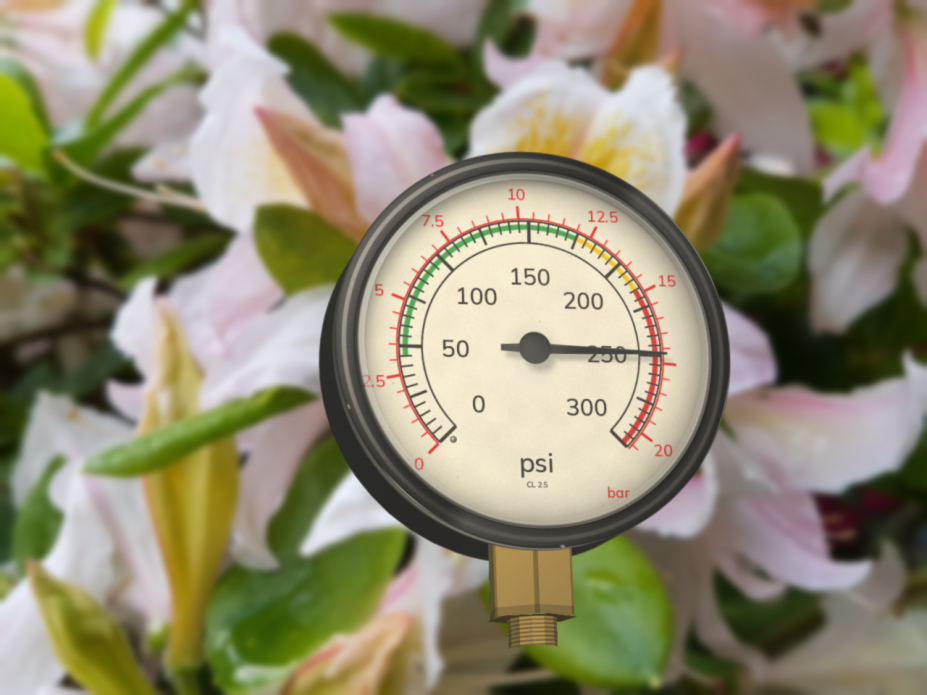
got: 250 psi
